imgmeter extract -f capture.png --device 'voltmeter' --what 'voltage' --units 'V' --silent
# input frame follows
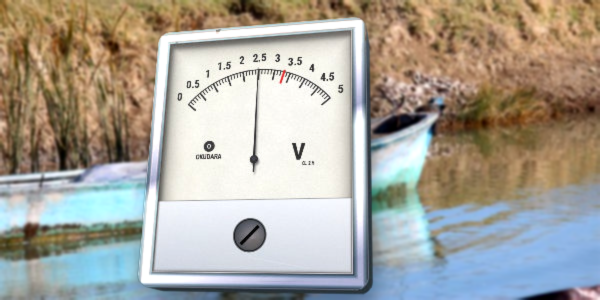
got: 2.5 V
